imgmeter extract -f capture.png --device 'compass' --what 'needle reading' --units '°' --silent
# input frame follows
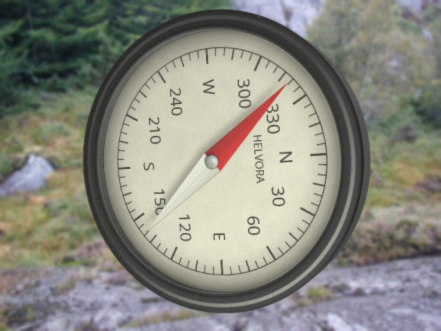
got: 320 °
